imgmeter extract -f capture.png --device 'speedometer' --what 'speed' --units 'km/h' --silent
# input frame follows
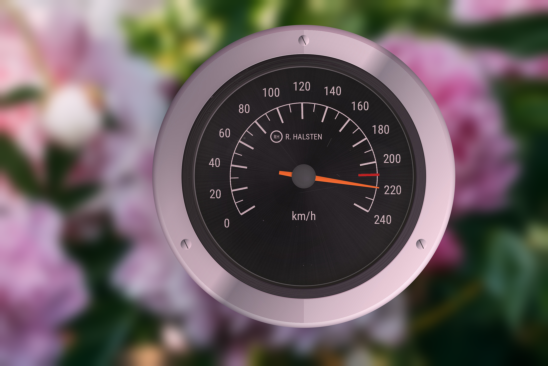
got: 220 km/h
